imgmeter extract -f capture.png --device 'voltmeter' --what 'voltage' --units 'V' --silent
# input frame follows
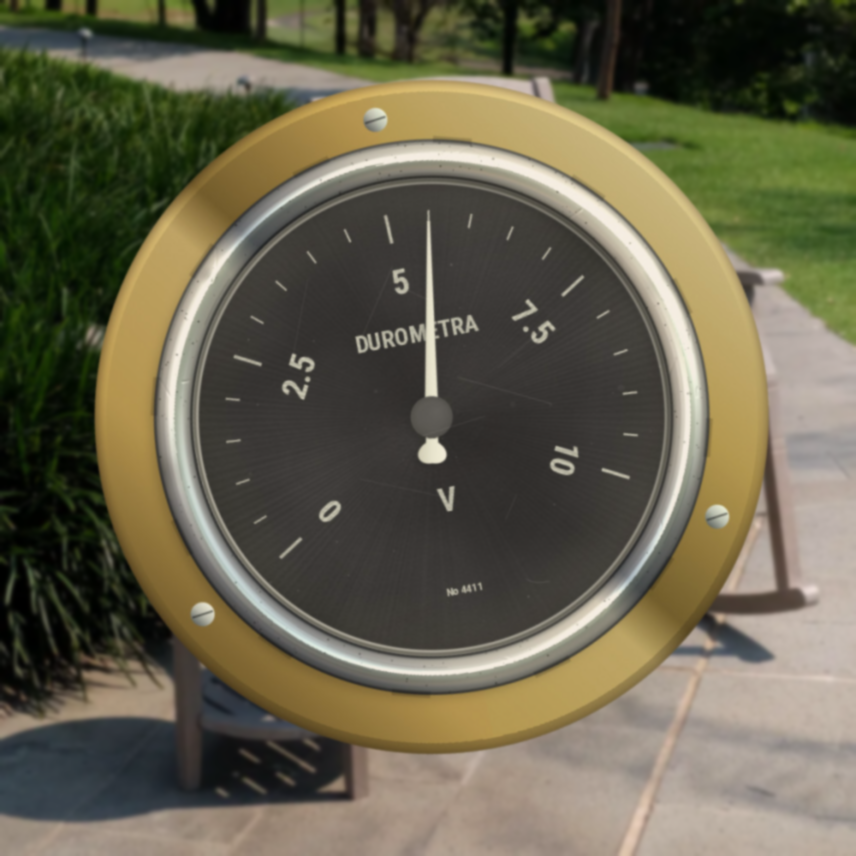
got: 5.5 V
